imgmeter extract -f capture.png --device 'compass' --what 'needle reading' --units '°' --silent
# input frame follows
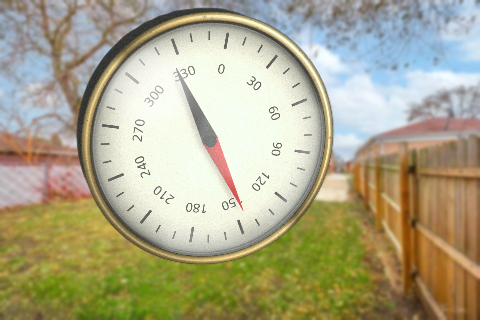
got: 145 °
